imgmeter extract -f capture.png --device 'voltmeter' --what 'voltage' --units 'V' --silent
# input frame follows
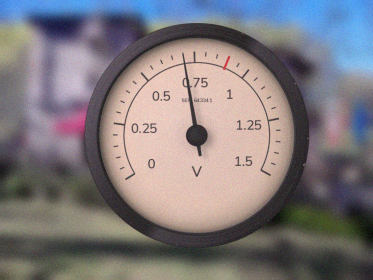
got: 0.7 V
